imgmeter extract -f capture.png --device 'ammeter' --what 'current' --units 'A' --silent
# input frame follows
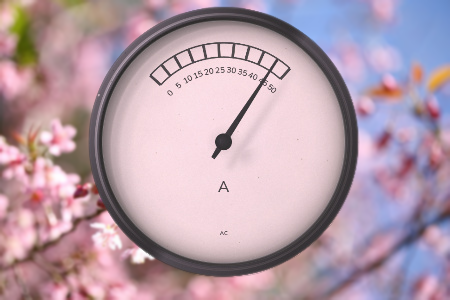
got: 45 A
